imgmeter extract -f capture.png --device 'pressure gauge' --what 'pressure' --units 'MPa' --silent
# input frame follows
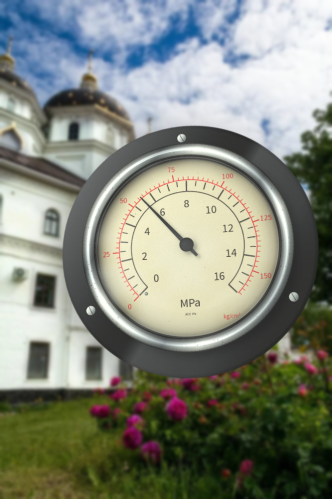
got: 5.5 MPa
